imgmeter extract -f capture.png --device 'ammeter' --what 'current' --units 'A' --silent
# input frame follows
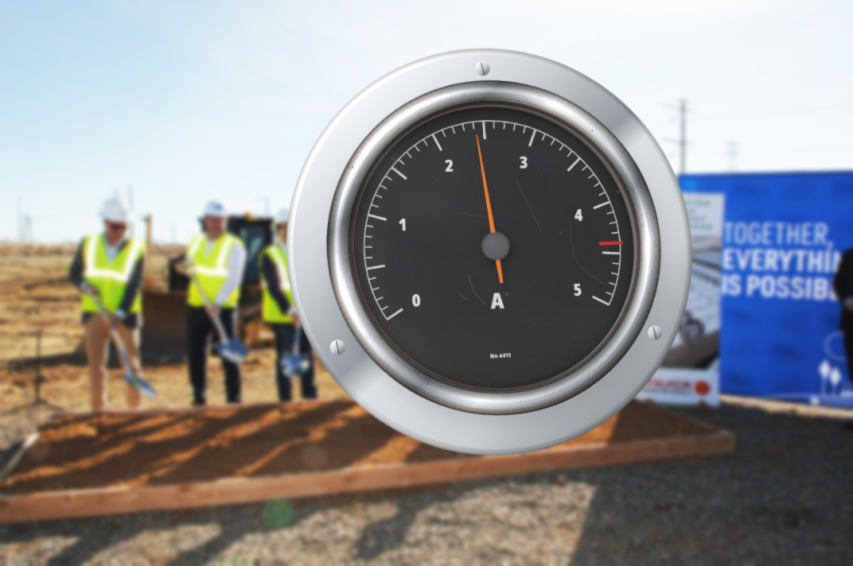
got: 2.4 A
